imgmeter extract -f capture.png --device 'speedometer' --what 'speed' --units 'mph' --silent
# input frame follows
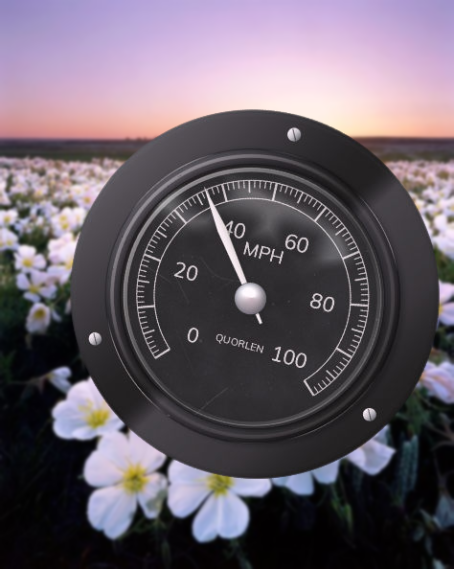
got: 37 mph
